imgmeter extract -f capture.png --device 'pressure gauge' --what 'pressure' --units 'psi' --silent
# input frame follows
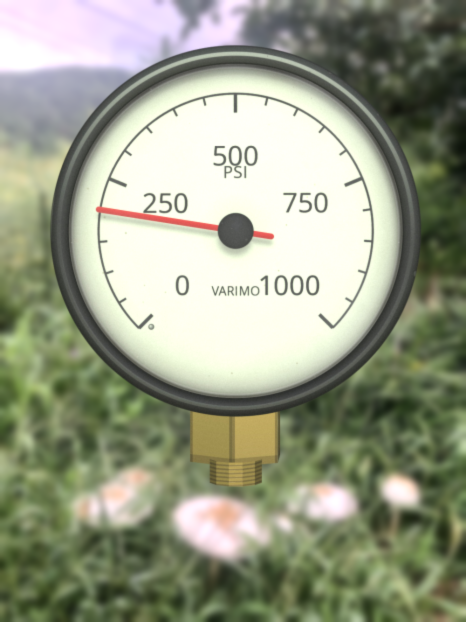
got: 200 psi
